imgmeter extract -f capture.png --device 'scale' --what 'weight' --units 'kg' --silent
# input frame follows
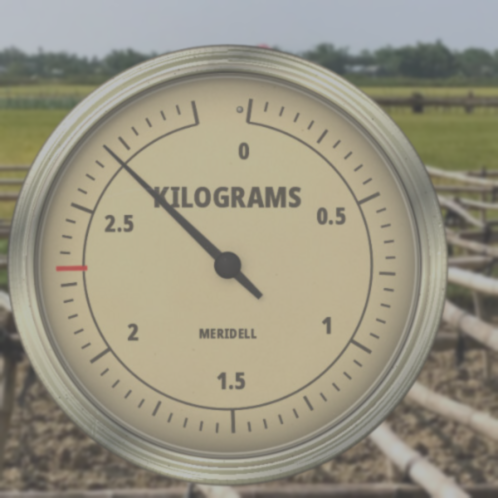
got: 2.7 kg
